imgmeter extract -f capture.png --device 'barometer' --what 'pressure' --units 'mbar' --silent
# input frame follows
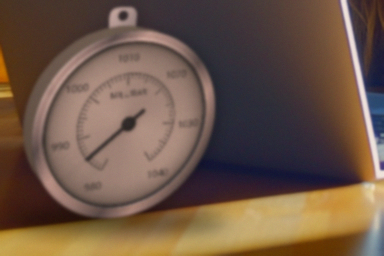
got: 985 mbar
